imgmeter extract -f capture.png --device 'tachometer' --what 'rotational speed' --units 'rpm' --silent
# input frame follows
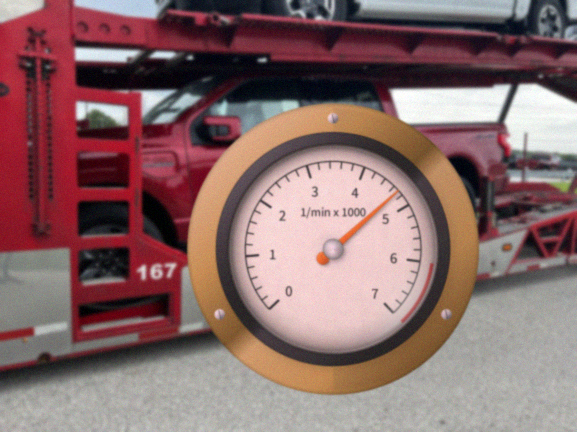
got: 4700 rpm
